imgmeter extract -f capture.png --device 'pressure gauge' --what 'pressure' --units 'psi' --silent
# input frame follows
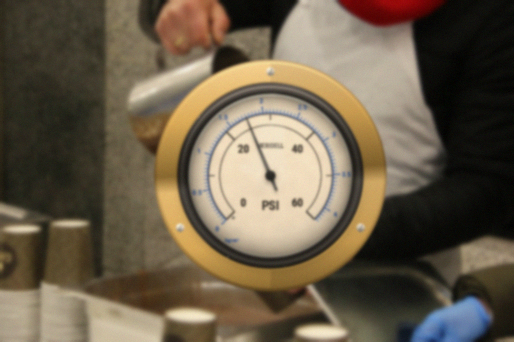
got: 25 psi
